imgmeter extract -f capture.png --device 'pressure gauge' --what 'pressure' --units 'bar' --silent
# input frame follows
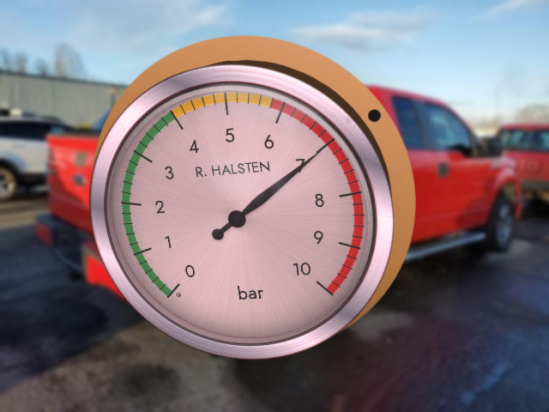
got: 7 bar
